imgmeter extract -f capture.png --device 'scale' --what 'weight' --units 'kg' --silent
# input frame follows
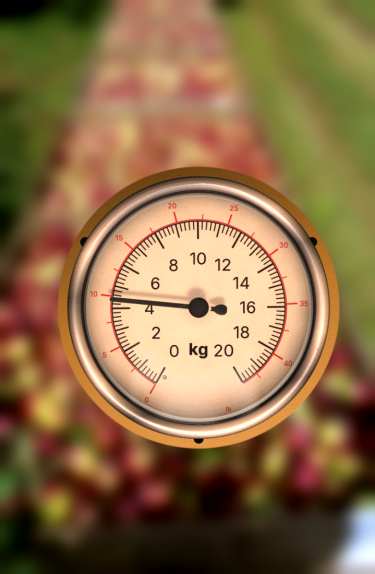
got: 4.4 kg
